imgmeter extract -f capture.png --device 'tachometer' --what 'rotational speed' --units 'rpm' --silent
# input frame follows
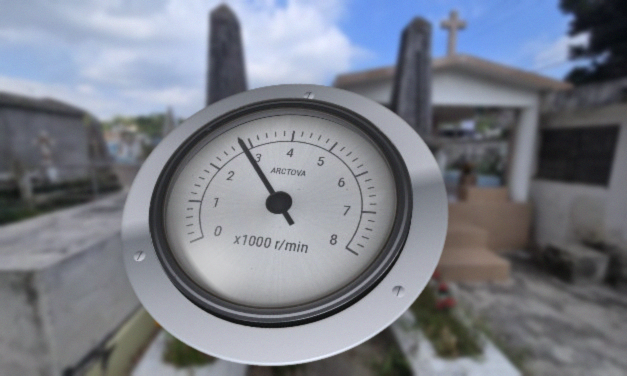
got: 2800 rpm
